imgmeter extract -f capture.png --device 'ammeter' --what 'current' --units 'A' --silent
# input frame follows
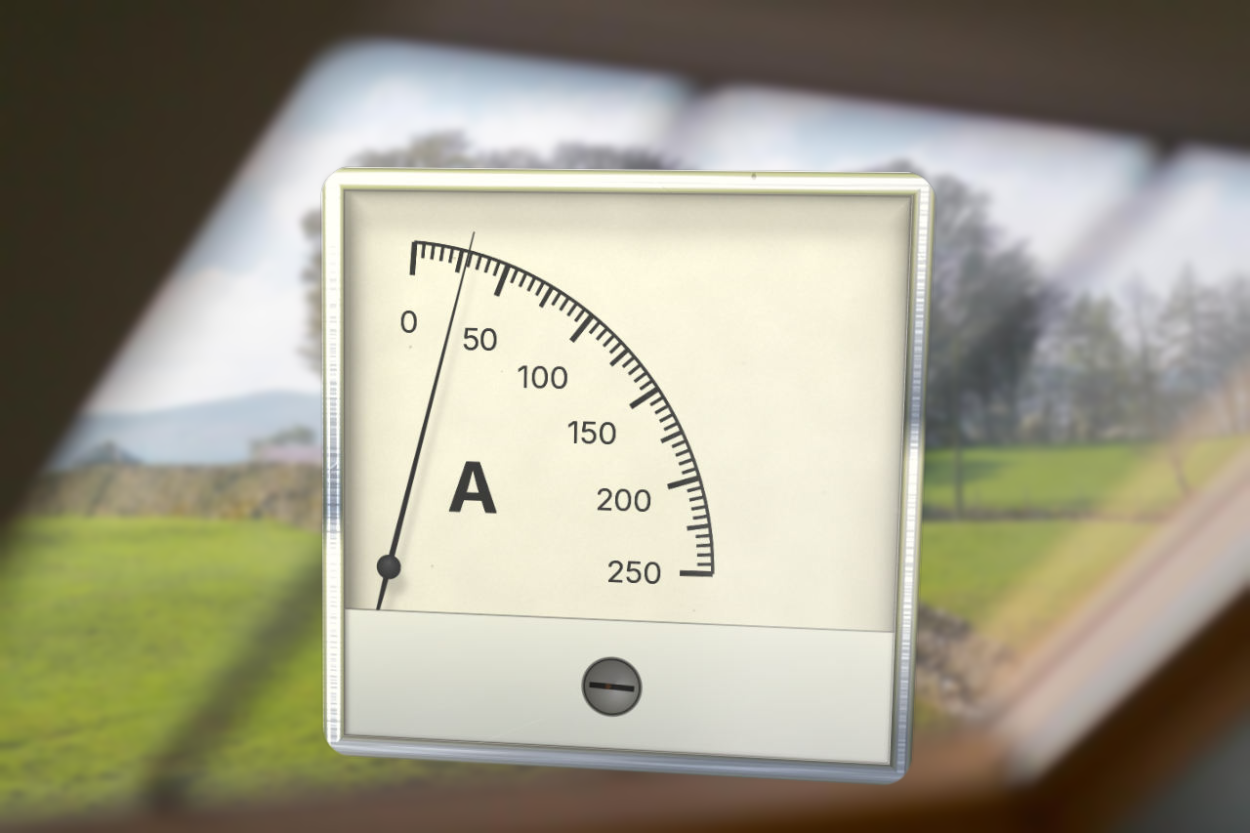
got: 30 A
